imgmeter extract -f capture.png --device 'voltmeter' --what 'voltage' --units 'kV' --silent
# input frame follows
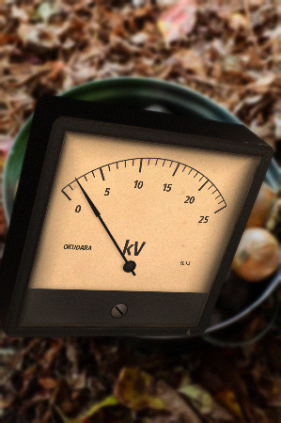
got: 2 kV
